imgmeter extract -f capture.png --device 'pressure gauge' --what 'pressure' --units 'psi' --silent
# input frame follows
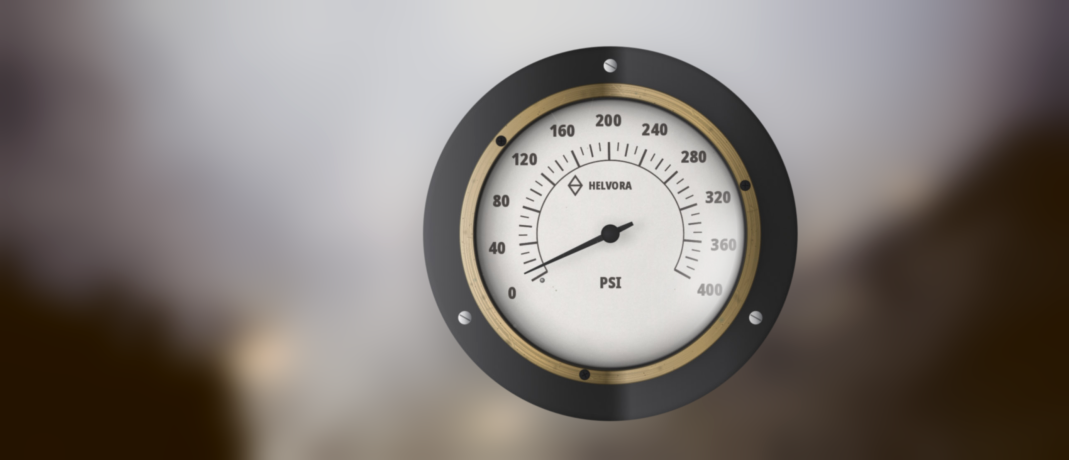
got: 10 psi
